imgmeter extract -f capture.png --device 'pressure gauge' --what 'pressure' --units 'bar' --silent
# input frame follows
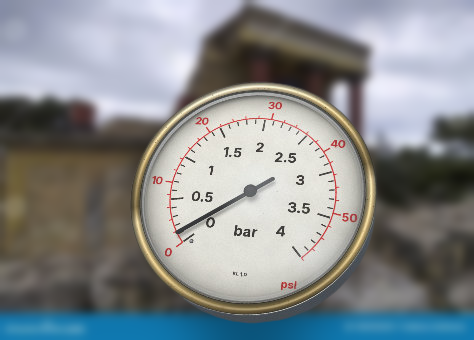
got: 0.1 bar
